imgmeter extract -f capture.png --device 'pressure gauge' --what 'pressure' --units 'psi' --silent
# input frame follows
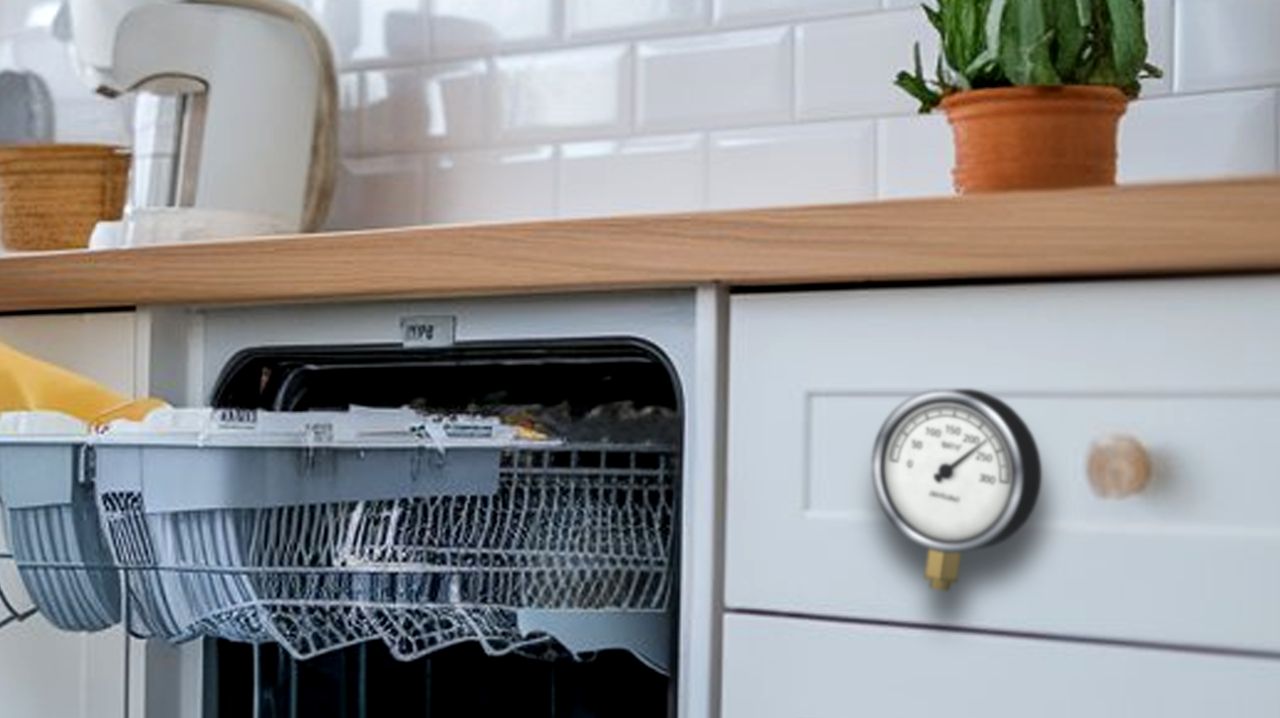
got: 225 psi
